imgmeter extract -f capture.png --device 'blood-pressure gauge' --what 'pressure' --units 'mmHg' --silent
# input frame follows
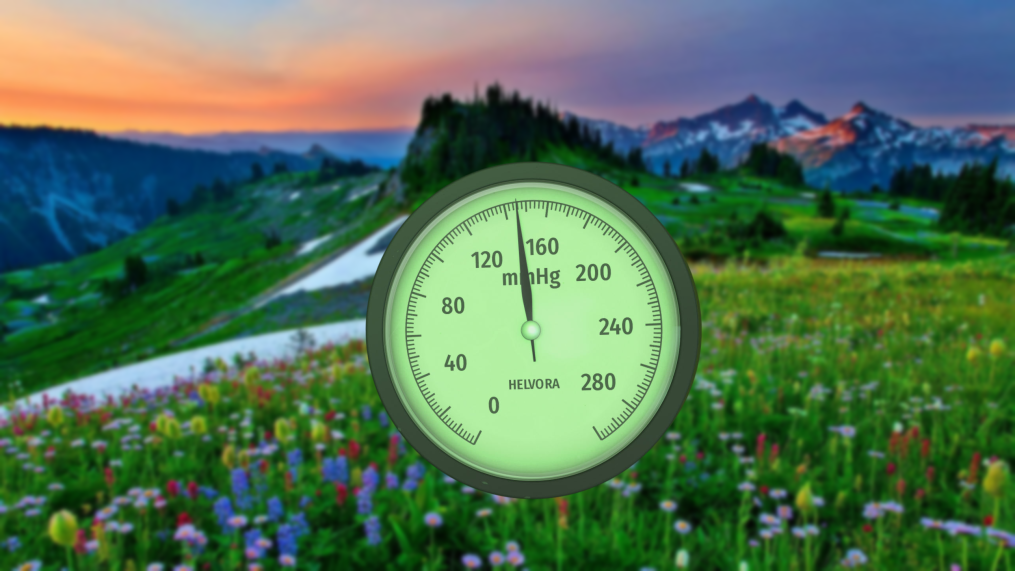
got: 146 mmHg
